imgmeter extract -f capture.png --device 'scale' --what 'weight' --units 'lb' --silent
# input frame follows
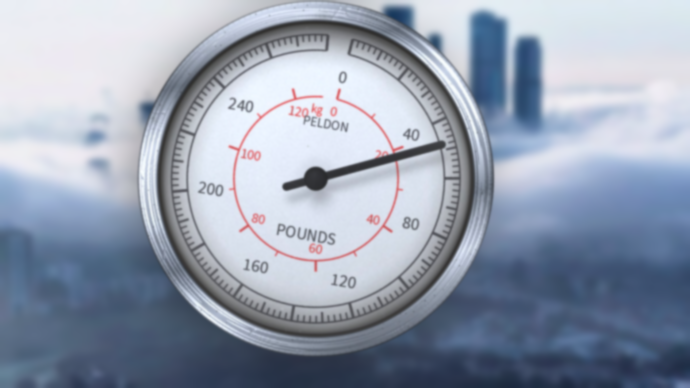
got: 48 lb
